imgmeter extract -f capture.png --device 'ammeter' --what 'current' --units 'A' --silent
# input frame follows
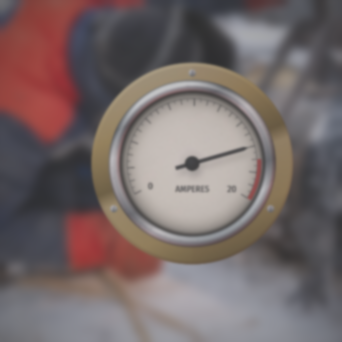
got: 16 A
